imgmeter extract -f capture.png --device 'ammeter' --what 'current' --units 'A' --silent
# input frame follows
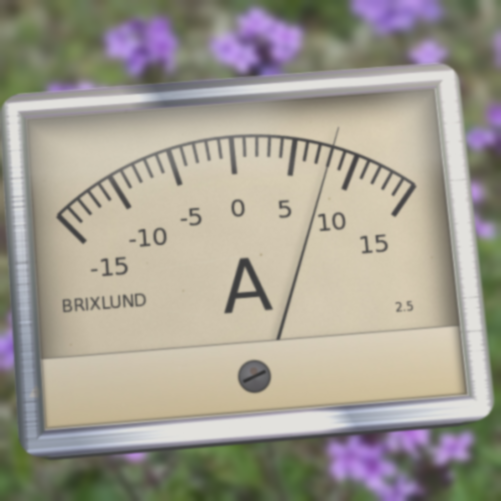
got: 8 A
